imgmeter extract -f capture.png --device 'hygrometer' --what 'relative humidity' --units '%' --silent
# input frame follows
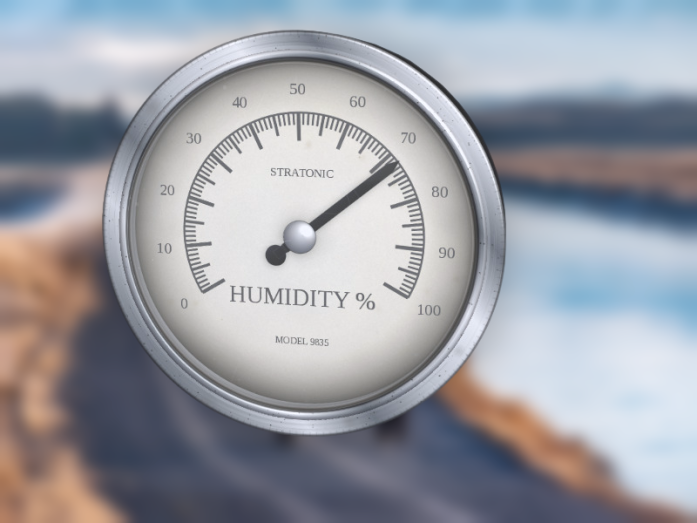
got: 72 %
